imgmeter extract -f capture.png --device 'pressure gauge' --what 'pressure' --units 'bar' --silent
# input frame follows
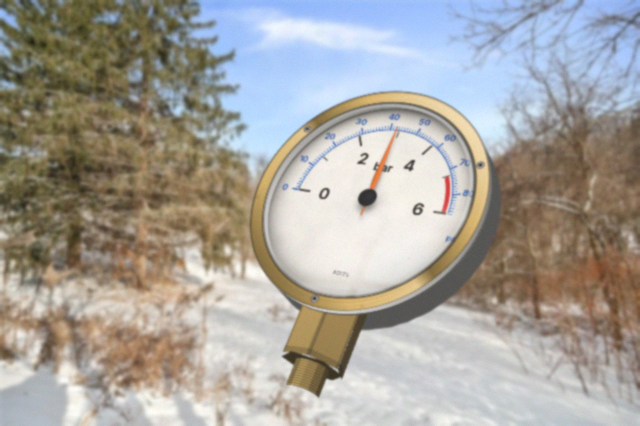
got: 3 bar
